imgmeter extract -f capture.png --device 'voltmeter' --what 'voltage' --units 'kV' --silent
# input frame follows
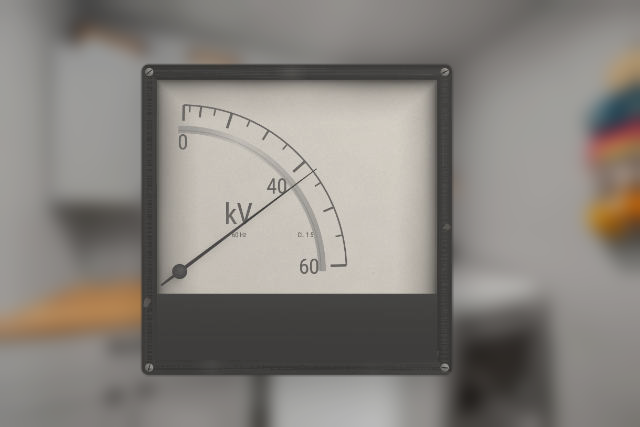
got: 42.5 kV
